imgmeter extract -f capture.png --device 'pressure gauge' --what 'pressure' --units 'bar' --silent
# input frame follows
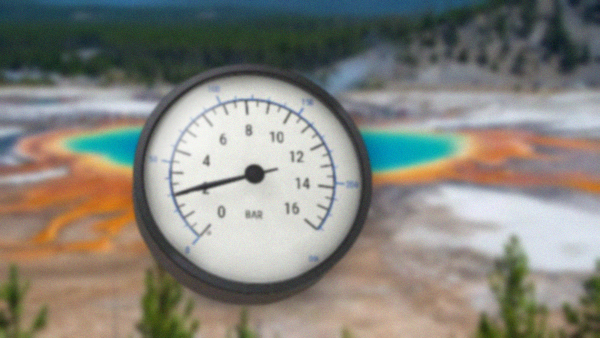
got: 2 bar
